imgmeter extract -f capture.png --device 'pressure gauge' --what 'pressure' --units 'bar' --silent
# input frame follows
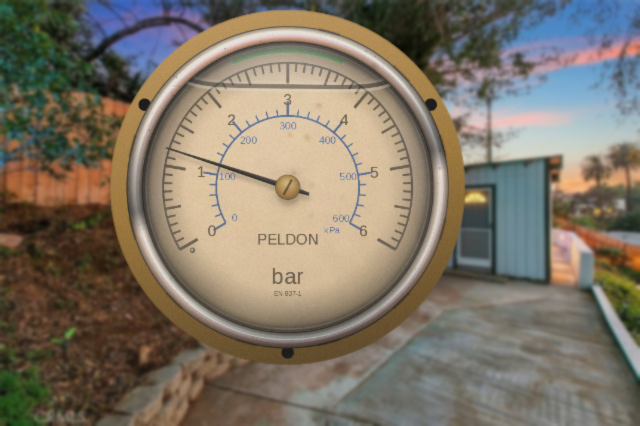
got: 1.2 bar
